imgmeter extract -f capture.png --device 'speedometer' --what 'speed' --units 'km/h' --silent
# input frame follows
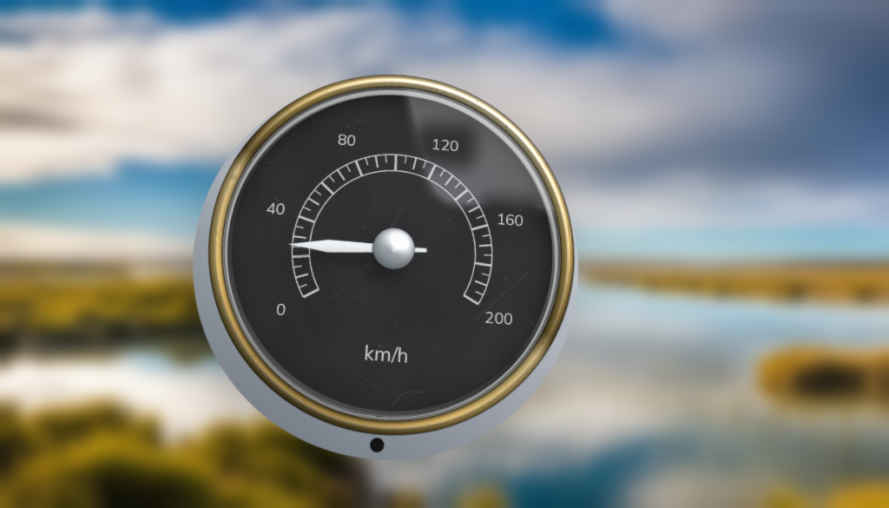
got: 25 km/h
